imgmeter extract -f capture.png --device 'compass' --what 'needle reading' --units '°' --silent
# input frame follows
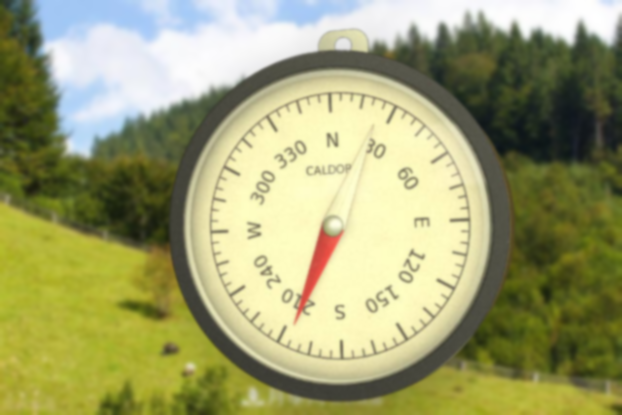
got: 205 °
